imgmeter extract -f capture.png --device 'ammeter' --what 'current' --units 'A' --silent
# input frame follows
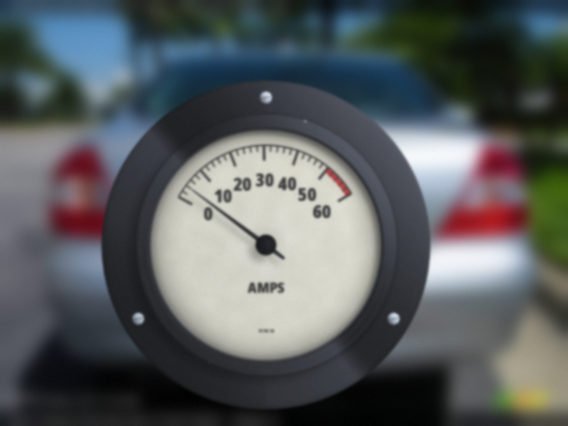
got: 4 A
